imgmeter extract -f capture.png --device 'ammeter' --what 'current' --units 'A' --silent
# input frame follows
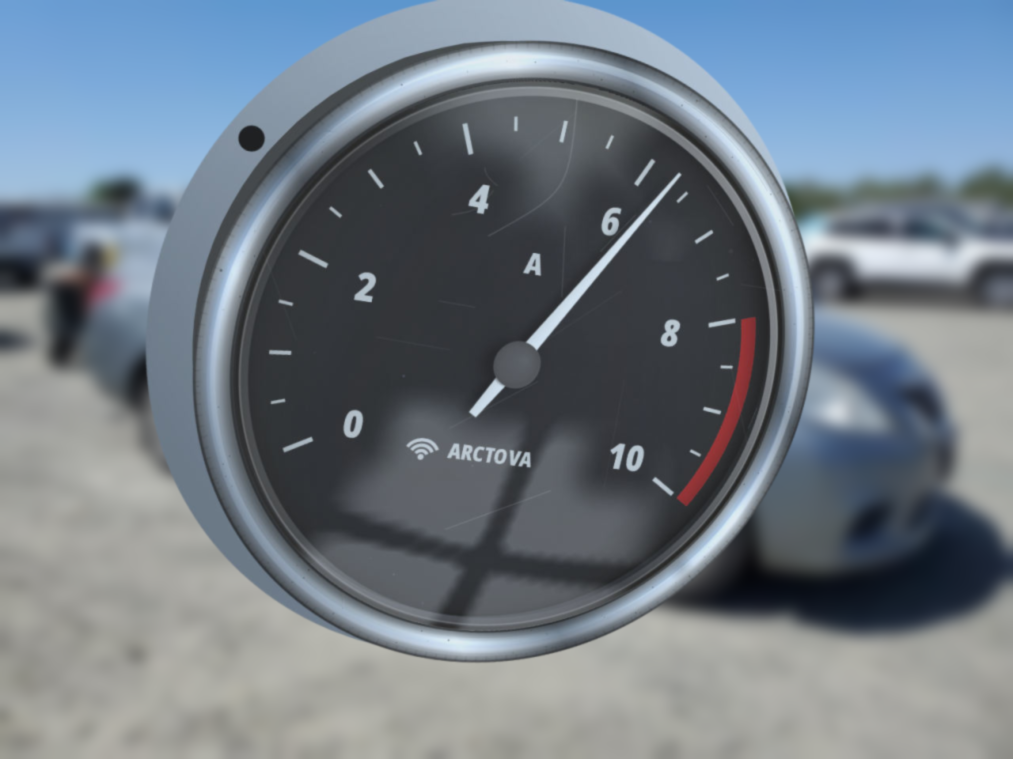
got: 6.25 A
